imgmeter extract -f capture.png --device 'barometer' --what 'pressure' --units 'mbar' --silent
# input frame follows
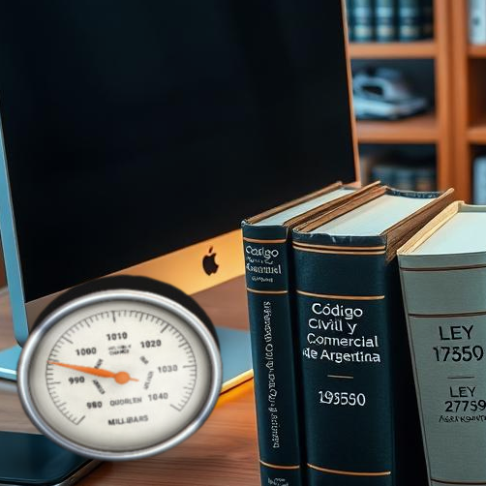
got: 995 mbar
